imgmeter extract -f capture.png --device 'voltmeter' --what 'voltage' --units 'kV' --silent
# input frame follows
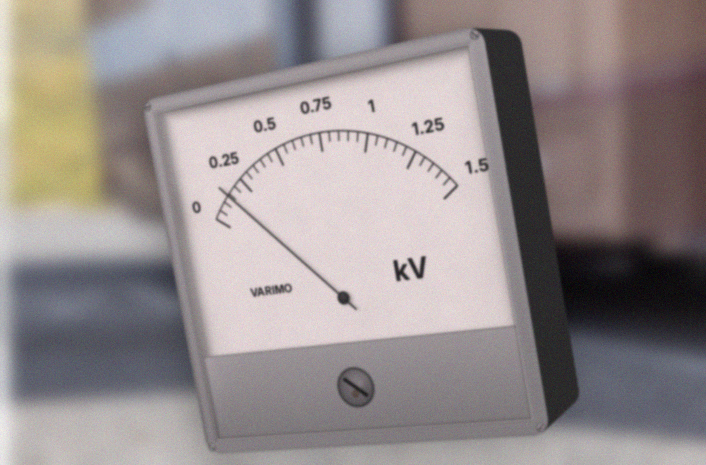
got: 0.15 kV
